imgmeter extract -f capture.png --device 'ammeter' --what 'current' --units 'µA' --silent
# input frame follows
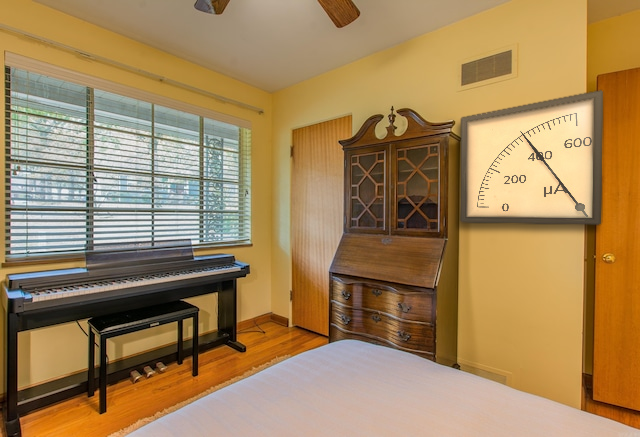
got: 400 µA
